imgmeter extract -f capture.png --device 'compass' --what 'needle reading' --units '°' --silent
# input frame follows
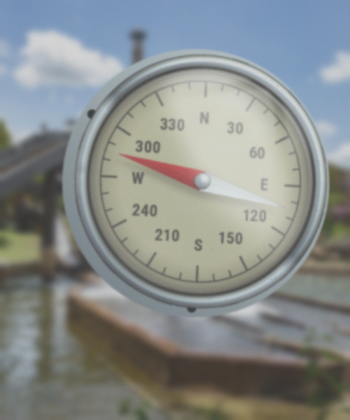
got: 285 °
